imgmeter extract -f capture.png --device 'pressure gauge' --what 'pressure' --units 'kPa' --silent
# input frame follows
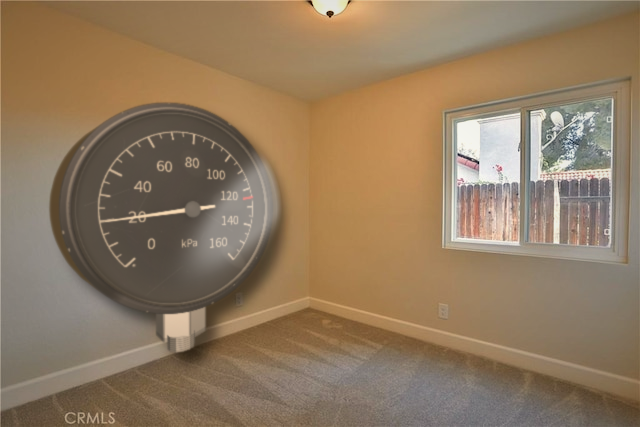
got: 20 kPa
